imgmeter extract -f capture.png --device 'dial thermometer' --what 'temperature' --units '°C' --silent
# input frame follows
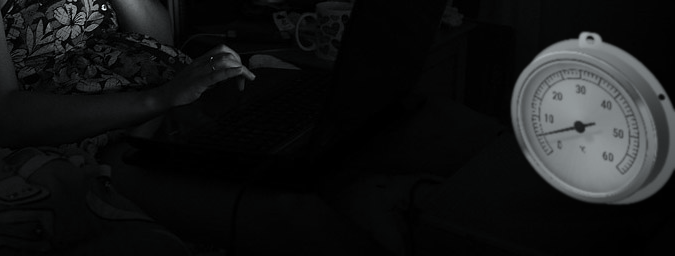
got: 5 °C
